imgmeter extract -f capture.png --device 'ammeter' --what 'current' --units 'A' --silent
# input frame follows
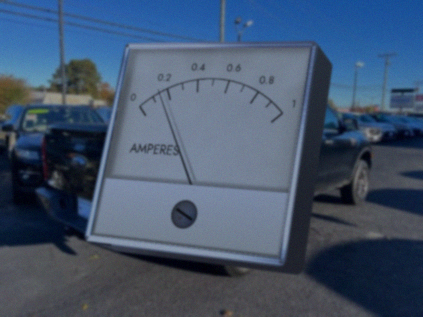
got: 0.15 A
